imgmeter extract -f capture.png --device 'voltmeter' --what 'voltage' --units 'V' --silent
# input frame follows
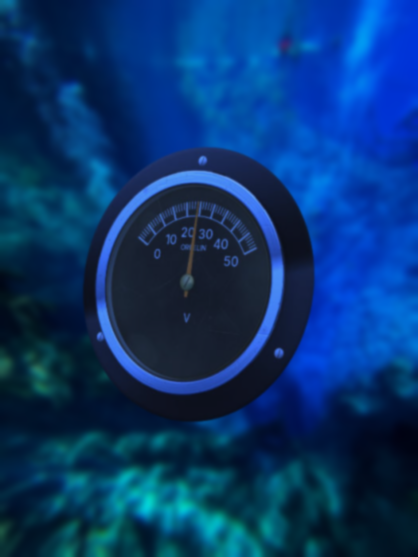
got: 25 V
